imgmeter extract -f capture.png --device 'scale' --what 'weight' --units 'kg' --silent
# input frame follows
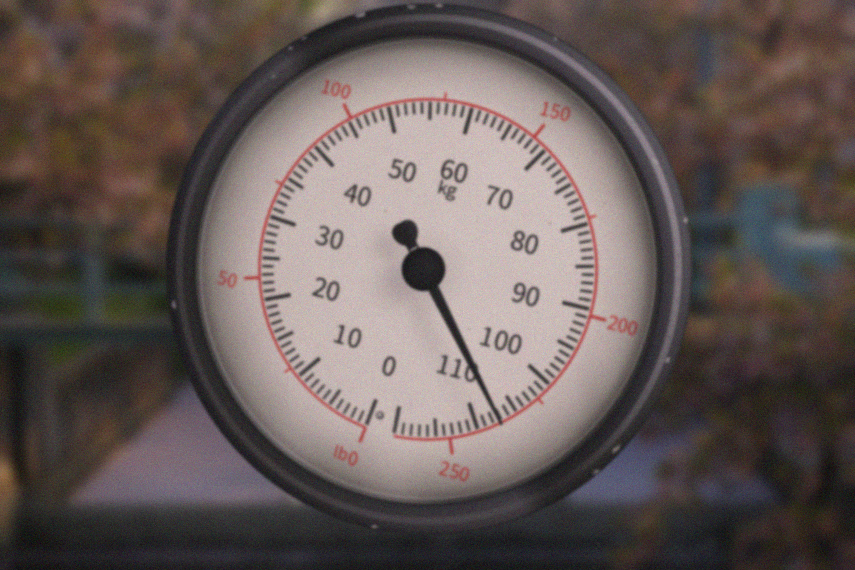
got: 107 kg
